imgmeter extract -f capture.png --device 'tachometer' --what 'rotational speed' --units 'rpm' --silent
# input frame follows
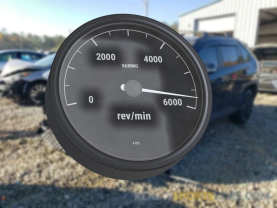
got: 5750 rpm
